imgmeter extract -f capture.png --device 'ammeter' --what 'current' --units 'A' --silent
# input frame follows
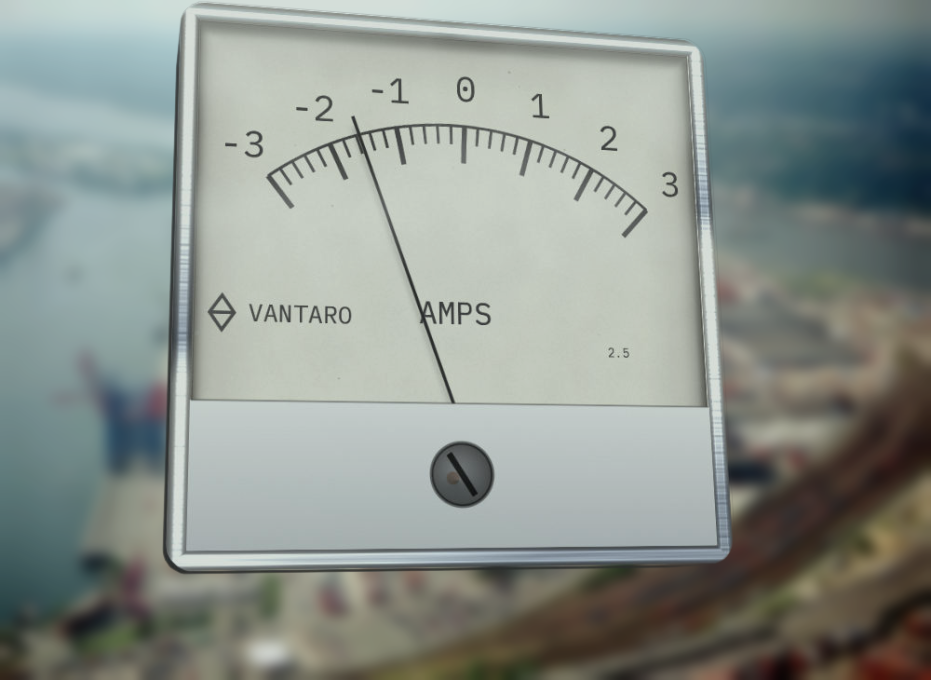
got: -1.6 A
